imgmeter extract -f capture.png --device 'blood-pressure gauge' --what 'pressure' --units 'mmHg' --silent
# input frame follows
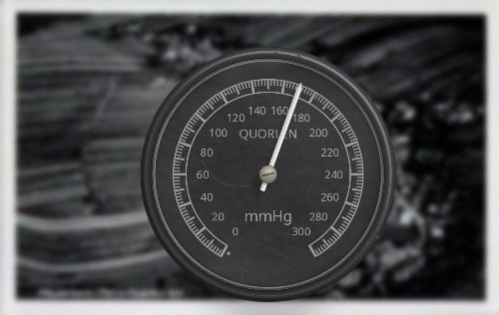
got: 170 mmHg
